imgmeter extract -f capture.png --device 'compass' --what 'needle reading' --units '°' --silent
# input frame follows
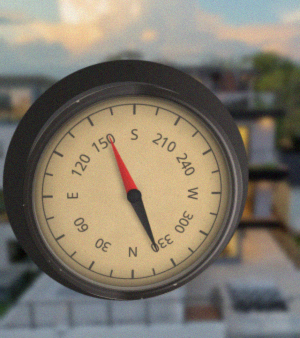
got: 157.5 °
